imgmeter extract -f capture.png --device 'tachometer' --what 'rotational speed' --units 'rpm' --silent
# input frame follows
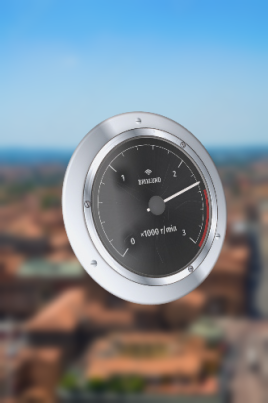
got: 2300 rpm
